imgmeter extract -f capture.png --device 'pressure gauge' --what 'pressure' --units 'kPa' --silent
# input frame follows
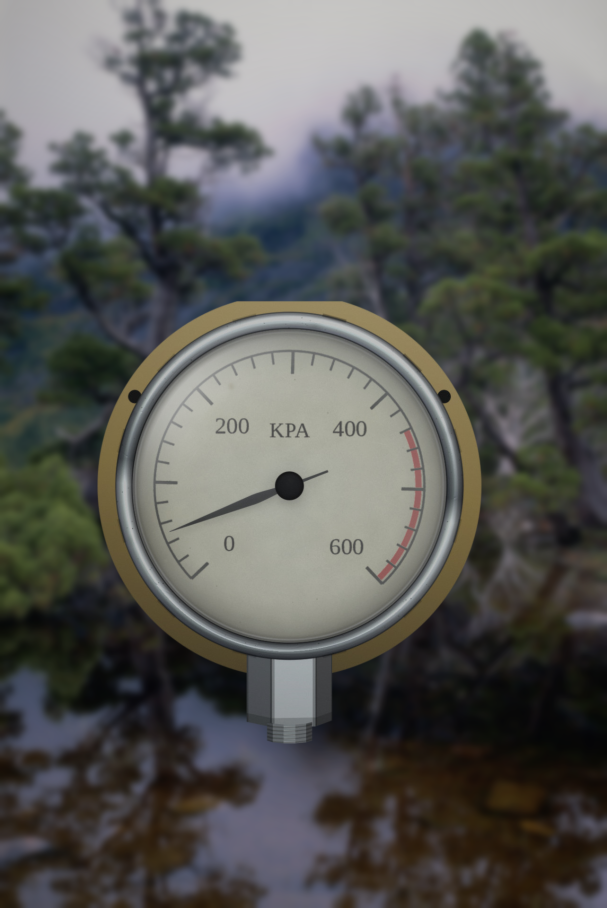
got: 50 kPa
